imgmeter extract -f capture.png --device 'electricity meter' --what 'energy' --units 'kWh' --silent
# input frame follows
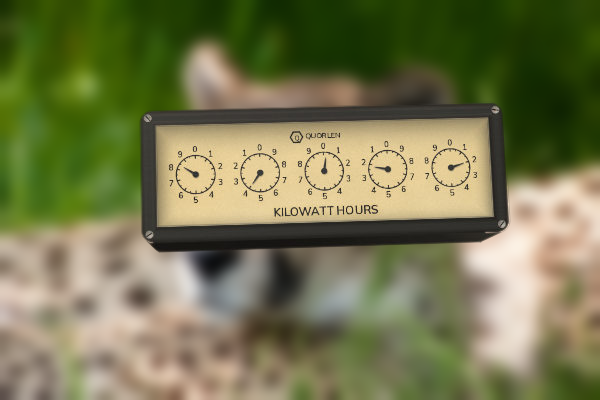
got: 84022 kWh
